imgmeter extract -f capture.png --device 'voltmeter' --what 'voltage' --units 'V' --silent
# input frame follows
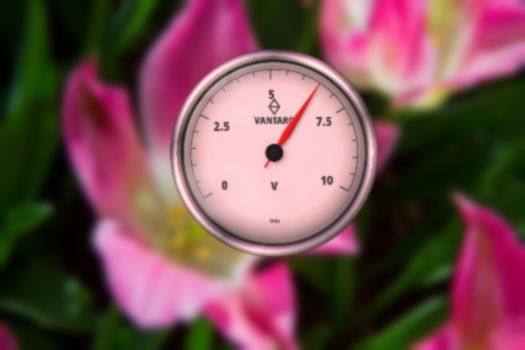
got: 6.5 V
